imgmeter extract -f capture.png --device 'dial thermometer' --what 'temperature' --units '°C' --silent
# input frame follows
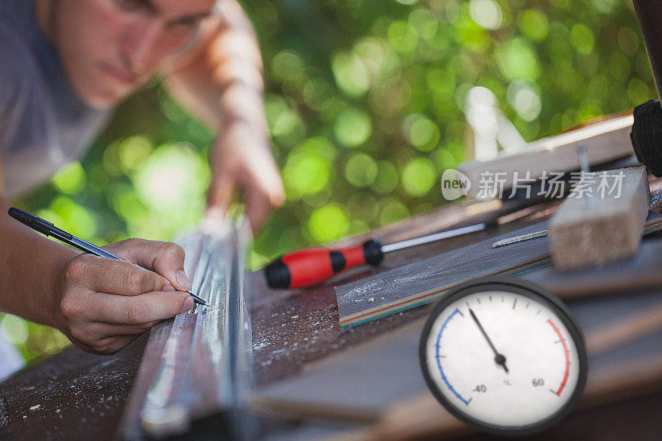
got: 4 °C
